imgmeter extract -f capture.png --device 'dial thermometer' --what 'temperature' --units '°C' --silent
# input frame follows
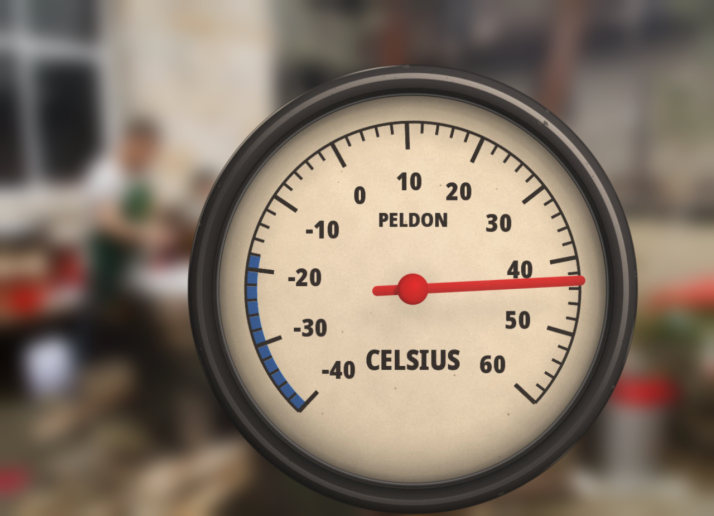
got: 43 °C
